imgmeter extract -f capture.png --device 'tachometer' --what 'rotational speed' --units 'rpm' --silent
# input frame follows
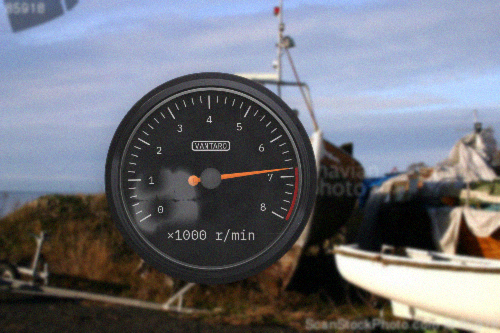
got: 6800 rpm
